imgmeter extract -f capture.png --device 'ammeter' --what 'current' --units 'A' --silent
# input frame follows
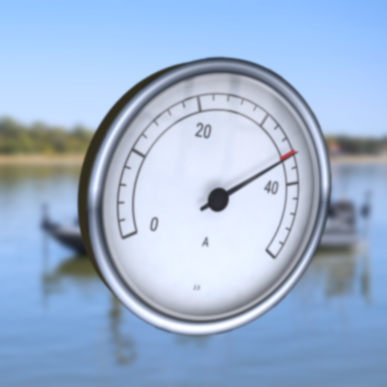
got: 36 A
